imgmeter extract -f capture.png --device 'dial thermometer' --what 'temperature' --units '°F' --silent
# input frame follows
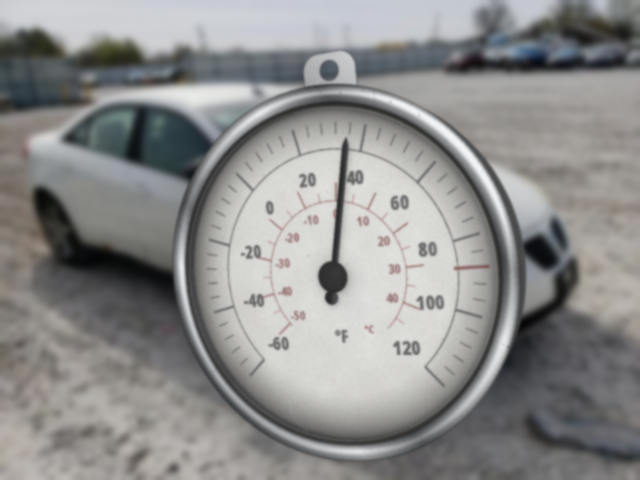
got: 36 °F
